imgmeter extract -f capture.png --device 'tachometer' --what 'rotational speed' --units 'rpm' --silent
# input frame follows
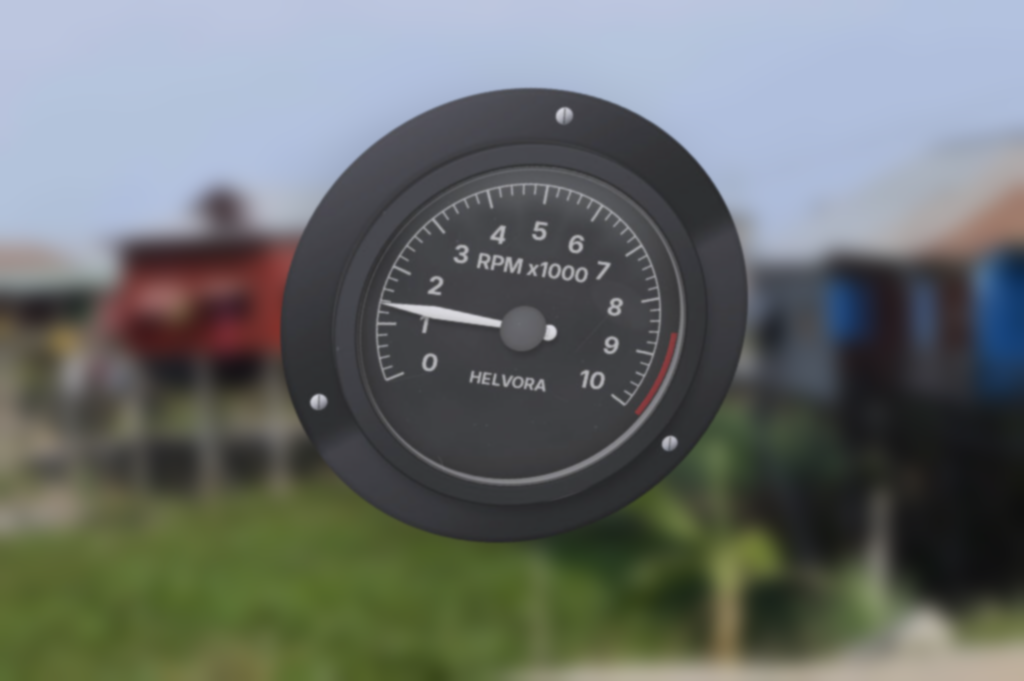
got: 1400 rpm
